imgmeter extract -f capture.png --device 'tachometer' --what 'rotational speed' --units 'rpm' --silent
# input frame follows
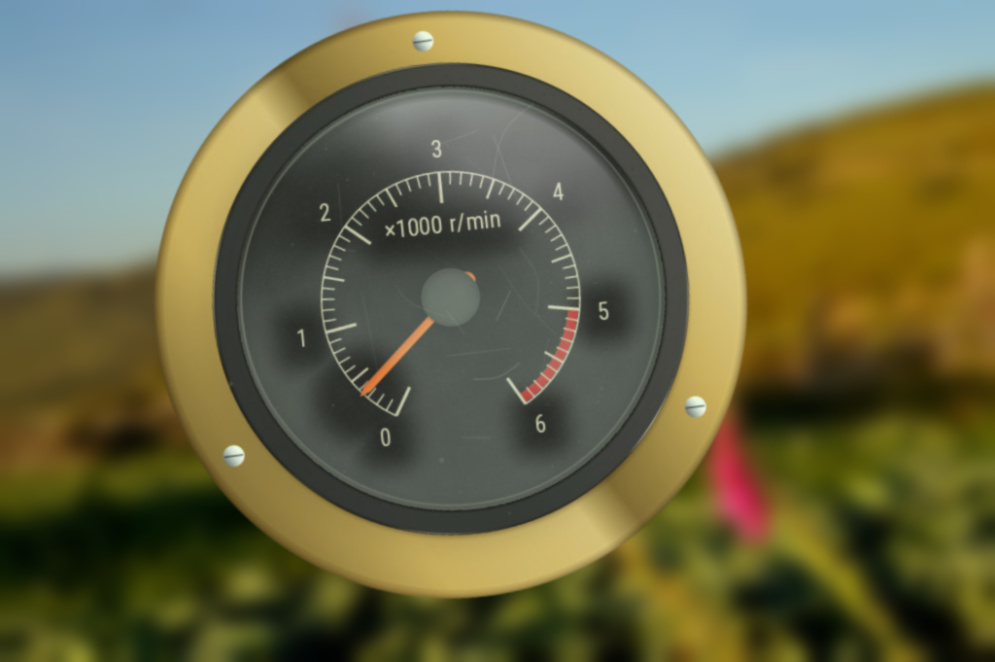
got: 350 rpm
